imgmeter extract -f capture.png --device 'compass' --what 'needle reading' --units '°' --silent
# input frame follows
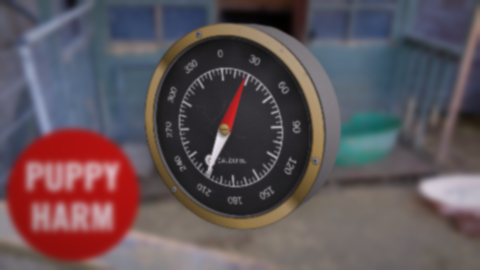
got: 30 °
